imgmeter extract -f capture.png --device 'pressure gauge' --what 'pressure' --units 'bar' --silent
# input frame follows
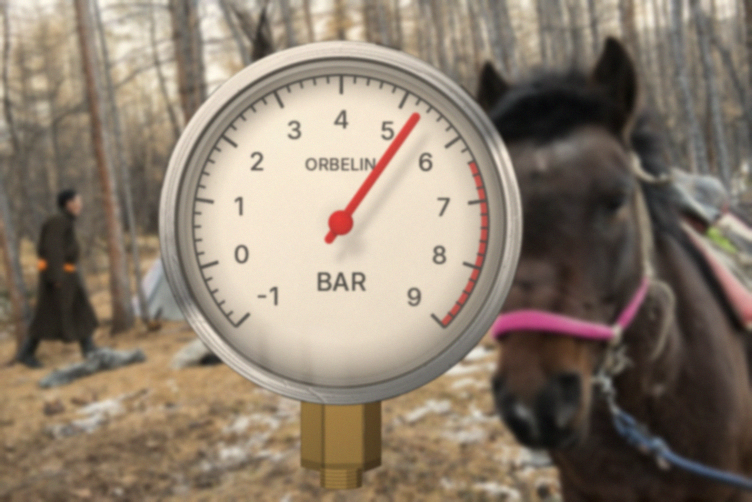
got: 5.3 bar
